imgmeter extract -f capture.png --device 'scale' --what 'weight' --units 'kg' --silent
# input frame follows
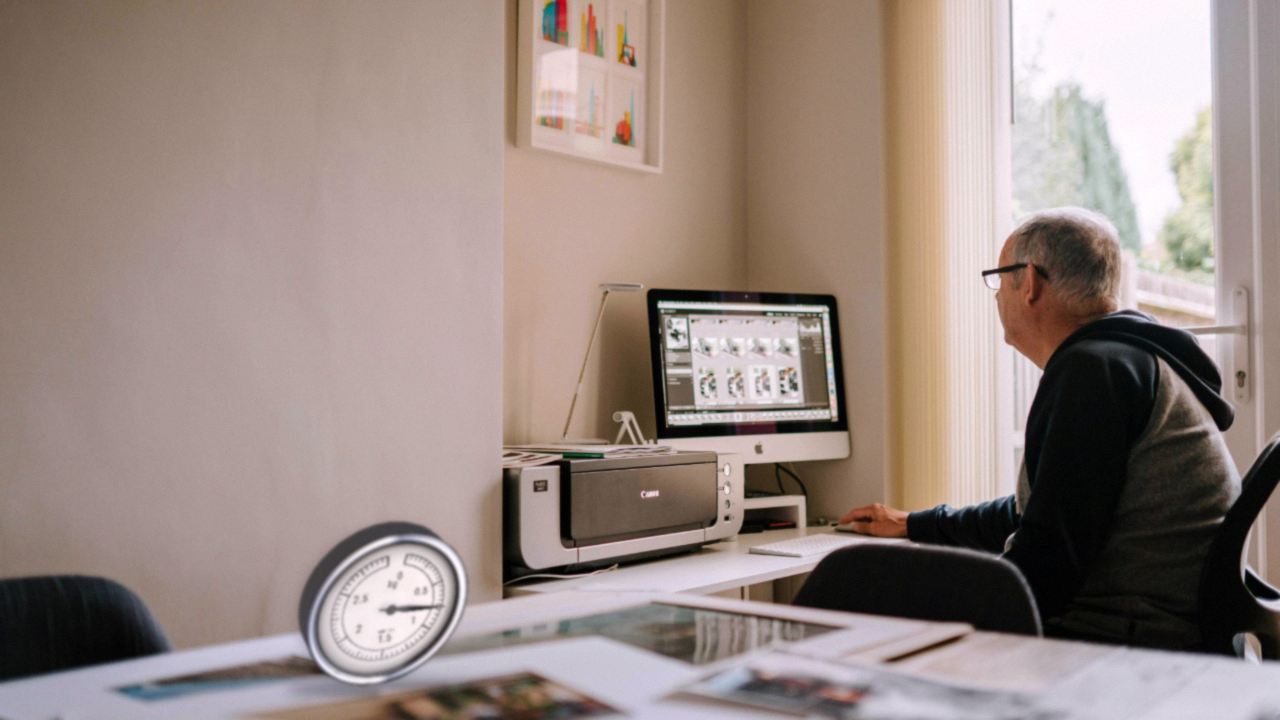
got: 0.75 kg
